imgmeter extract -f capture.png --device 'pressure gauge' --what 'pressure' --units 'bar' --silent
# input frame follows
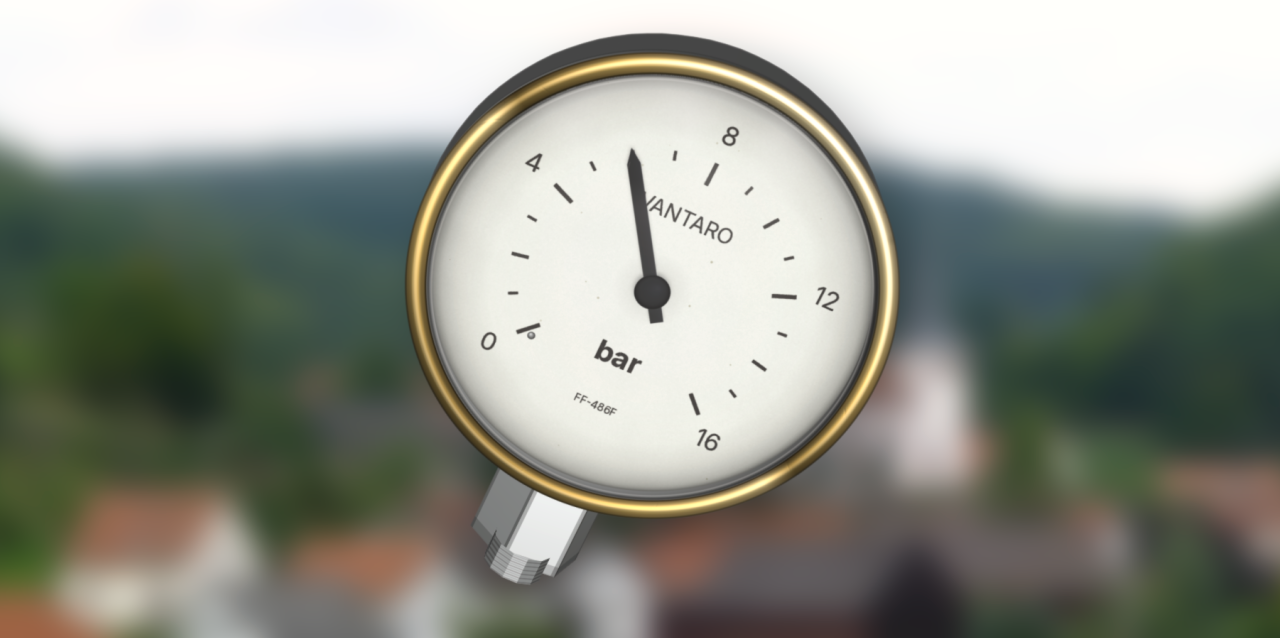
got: 6 bar
